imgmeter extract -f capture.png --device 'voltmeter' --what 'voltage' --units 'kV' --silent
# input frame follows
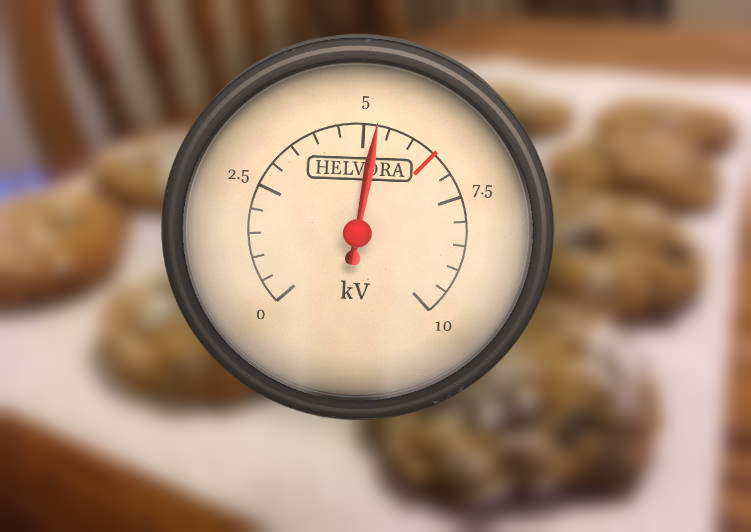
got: 5.25 kV
